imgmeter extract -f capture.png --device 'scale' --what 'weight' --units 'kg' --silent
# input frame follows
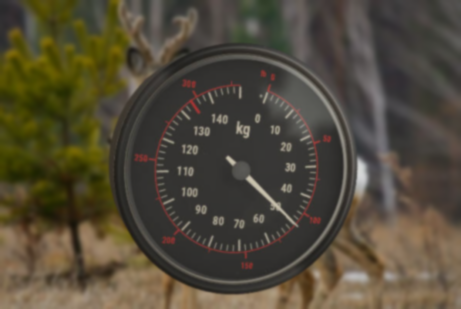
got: 50 kg
